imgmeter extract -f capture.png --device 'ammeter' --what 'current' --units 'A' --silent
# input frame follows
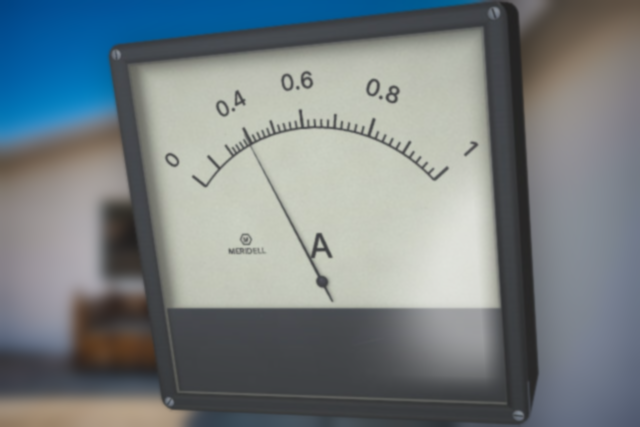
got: 0.4 A
